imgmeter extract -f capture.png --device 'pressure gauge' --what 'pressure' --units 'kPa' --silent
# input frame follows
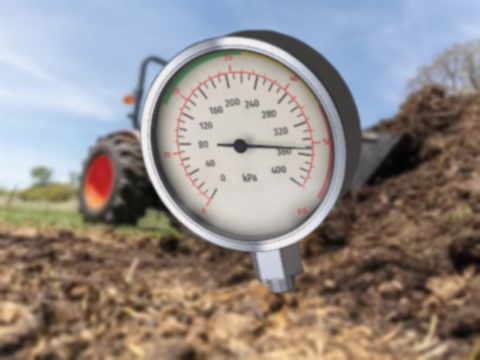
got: 350 kPa
